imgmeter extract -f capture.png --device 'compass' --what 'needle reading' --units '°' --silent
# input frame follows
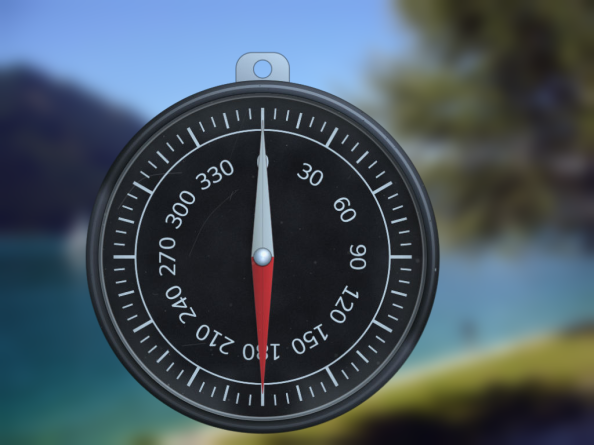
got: 180 °
